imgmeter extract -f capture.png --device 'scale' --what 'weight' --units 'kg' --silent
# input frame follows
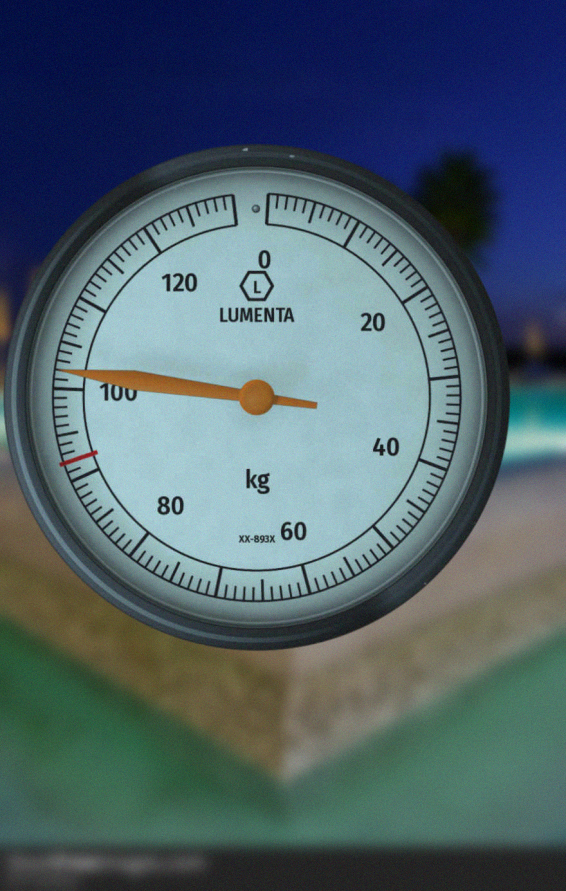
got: 102 kg
